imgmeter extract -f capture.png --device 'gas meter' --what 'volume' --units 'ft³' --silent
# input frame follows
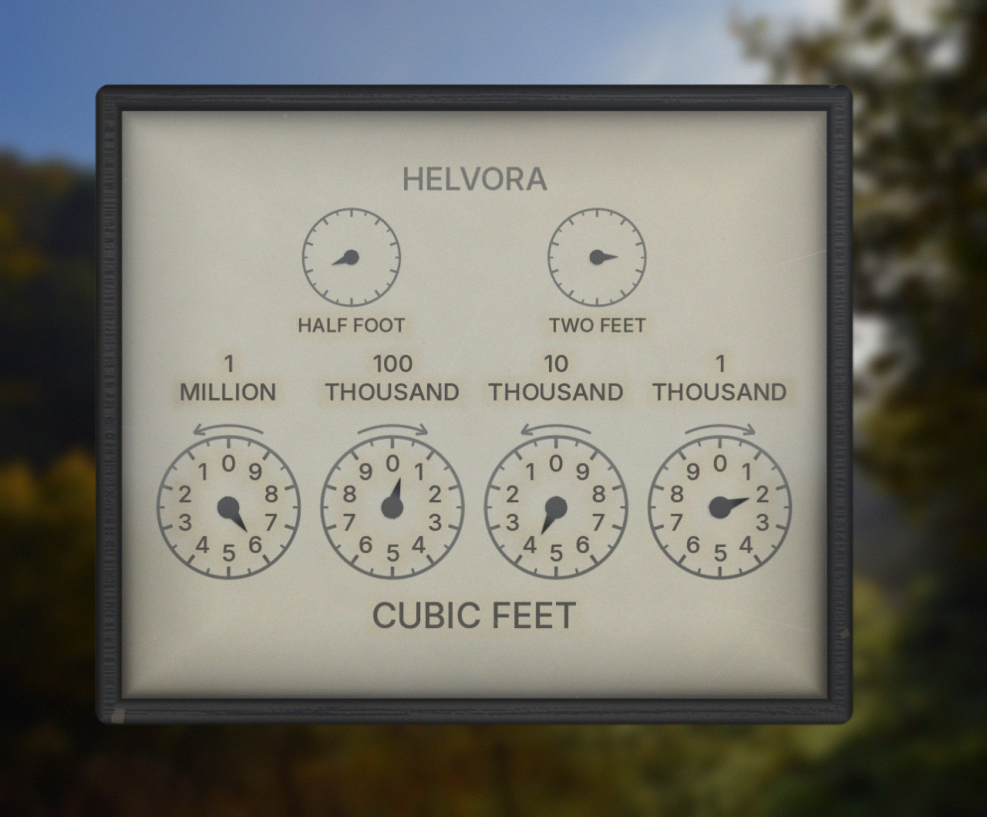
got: 604200 ft³
